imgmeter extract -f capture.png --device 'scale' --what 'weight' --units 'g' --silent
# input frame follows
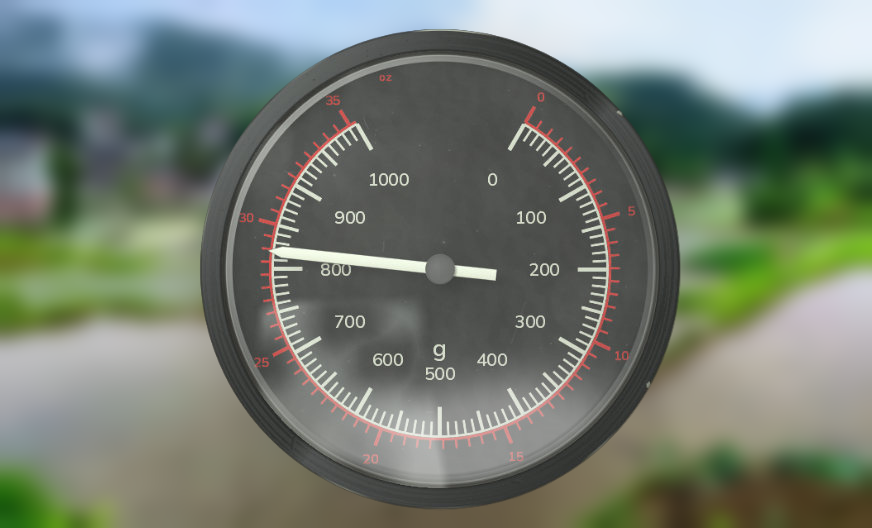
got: 820 g
